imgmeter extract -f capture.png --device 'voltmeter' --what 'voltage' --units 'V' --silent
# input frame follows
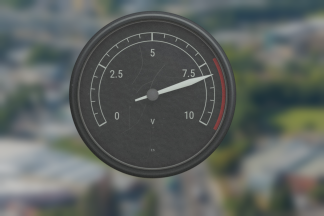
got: 8 V
